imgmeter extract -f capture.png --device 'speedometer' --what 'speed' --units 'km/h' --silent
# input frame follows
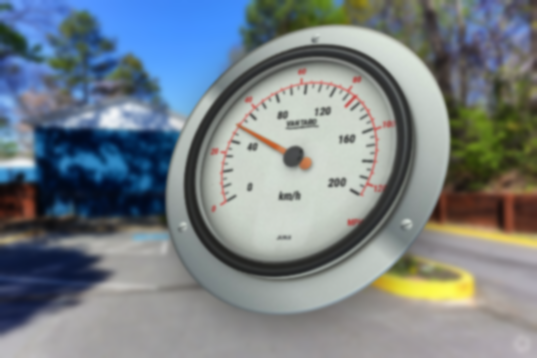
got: 50 km/h
